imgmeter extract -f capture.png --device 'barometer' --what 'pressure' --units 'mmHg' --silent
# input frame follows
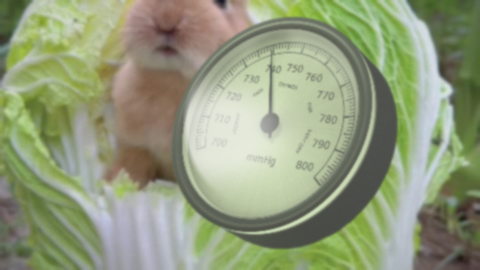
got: 740 mmHg
